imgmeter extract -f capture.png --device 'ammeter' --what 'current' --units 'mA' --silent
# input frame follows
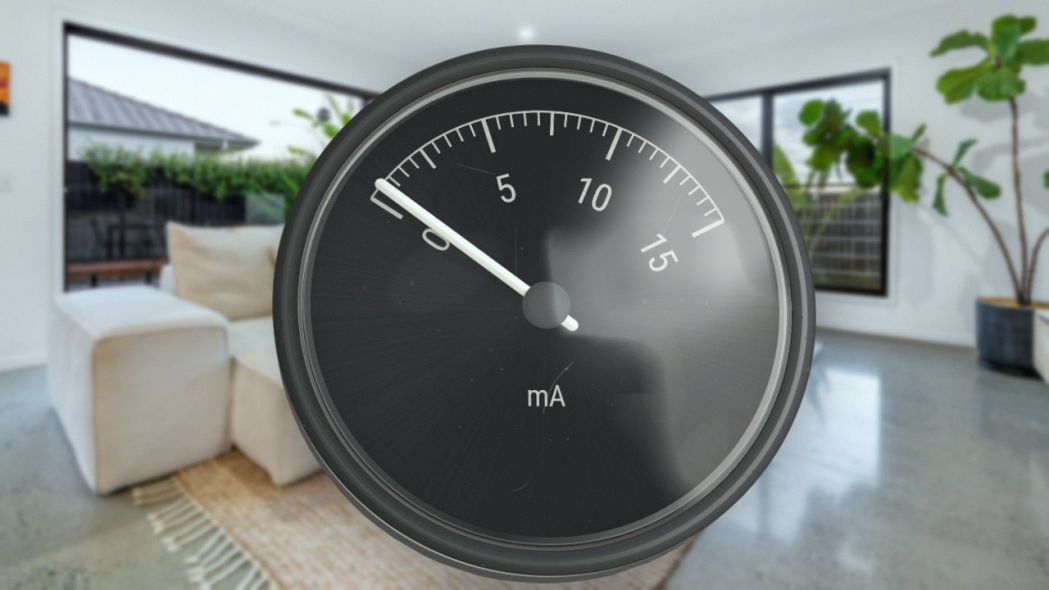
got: 0.5 mA
